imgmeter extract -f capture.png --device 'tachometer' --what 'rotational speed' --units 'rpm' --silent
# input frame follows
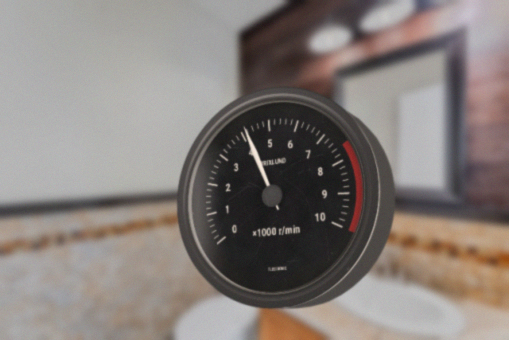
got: 4200 rpm
